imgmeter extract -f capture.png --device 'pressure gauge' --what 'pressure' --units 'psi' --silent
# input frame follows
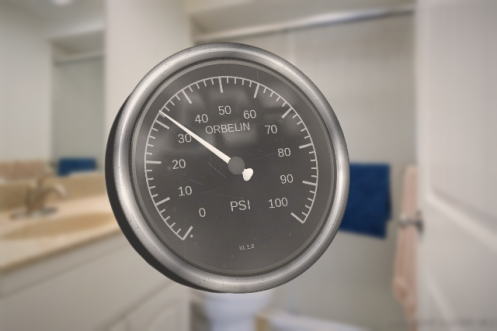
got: 32 psi
